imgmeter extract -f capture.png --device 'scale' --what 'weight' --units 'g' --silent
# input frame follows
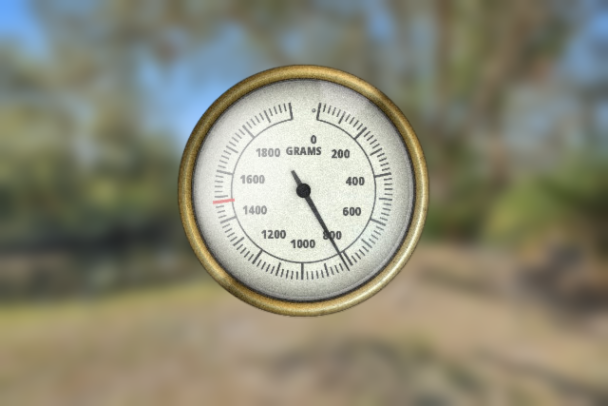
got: 820 g
